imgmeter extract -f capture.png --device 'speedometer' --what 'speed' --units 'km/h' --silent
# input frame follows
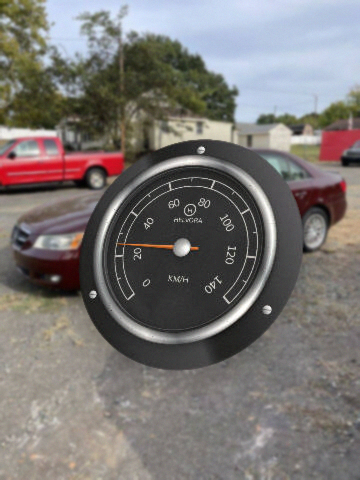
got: 25 km/h
